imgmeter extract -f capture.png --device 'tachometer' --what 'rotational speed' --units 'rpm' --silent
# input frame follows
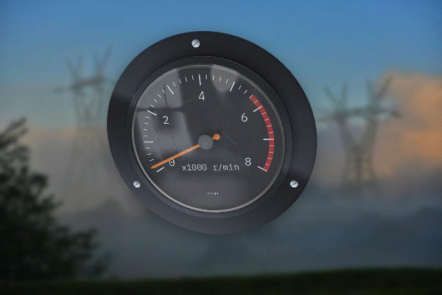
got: 200 rpm
